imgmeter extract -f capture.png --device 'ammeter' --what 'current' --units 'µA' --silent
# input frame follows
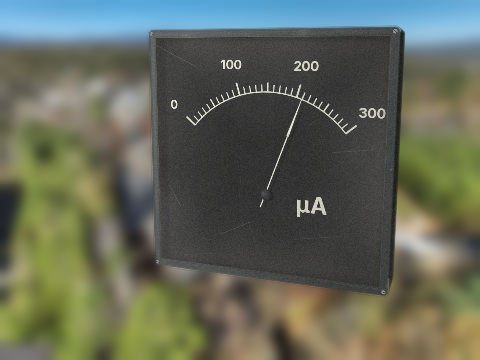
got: 210 µA
